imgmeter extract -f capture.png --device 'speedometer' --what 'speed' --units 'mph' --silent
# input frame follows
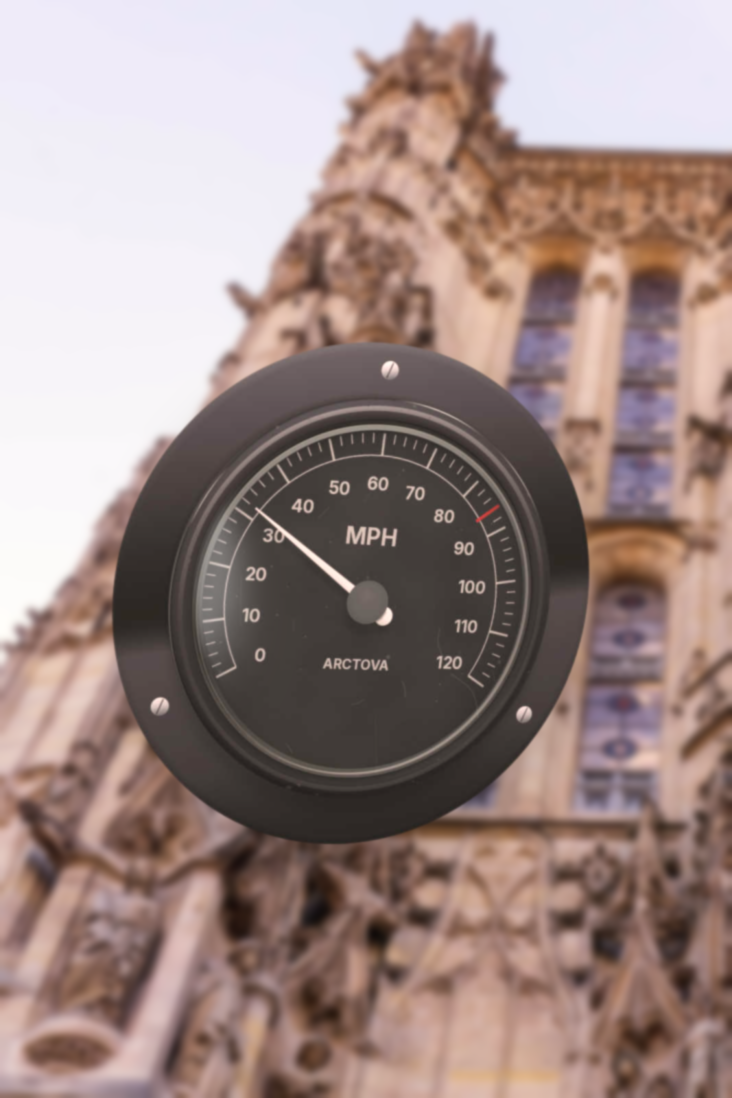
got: 32 mph
